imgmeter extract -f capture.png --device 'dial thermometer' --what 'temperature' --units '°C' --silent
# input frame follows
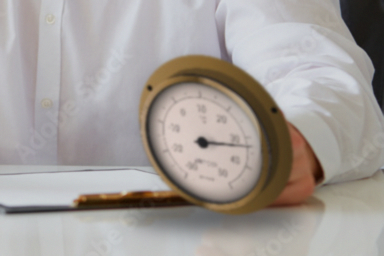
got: 32.5 °C
